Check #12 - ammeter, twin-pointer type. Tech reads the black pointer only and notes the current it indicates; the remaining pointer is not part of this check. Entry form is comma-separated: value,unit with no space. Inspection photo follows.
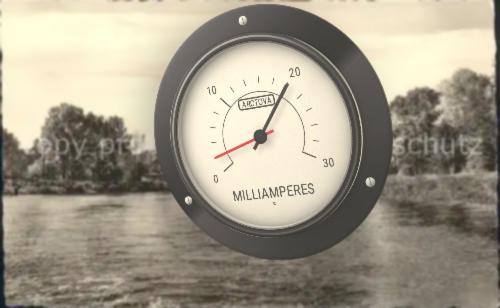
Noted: 20,mA
